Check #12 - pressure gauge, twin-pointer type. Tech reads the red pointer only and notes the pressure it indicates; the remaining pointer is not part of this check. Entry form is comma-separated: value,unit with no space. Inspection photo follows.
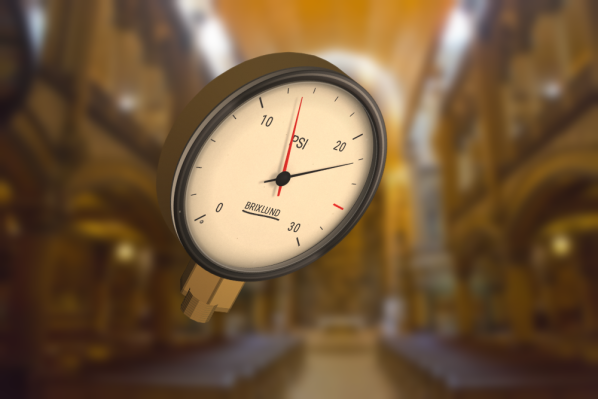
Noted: 13,psi
